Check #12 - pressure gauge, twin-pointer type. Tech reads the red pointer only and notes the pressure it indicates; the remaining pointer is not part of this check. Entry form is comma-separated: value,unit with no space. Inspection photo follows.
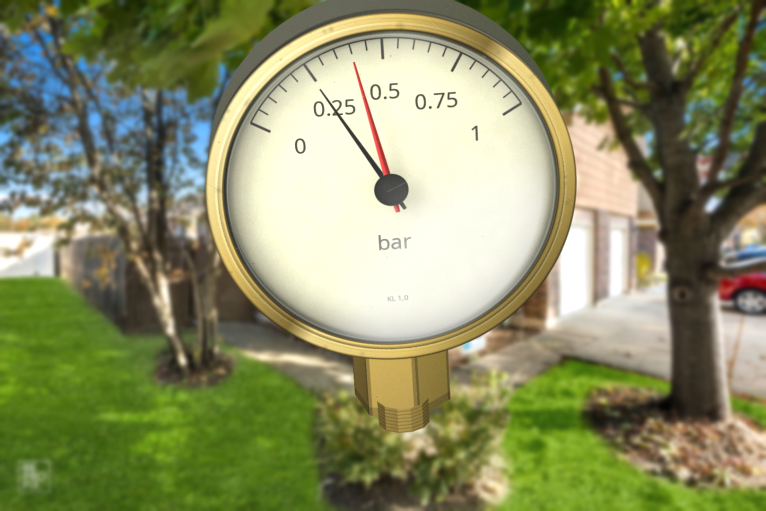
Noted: 0.4,bar
